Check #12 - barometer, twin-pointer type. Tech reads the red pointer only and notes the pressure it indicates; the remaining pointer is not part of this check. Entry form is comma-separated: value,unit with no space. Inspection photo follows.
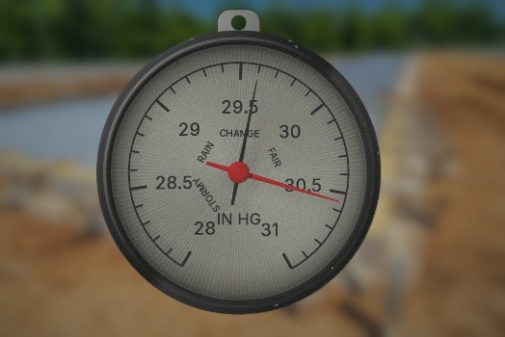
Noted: 30.55,inHg
